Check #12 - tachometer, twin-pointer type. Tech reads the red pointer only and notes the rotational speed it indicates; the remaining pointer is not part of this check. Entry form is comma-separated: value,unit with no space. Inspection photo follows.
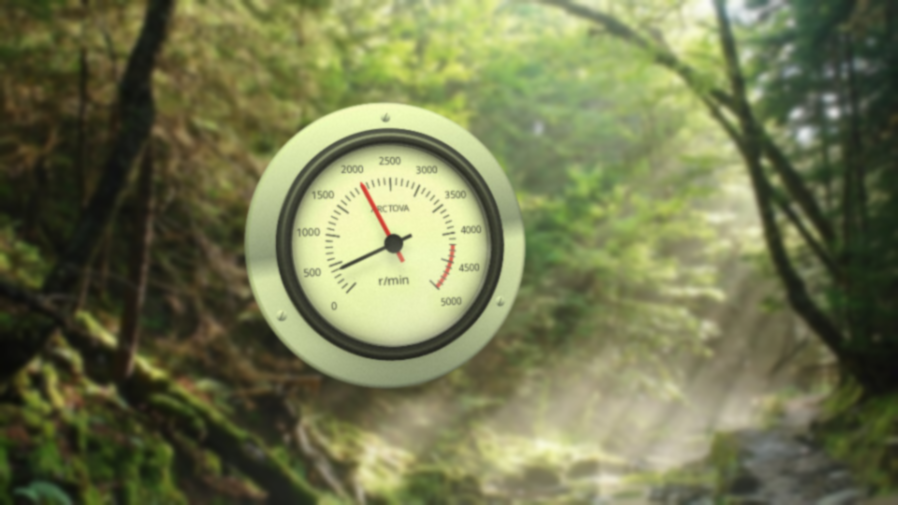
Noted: 2000,rpm
